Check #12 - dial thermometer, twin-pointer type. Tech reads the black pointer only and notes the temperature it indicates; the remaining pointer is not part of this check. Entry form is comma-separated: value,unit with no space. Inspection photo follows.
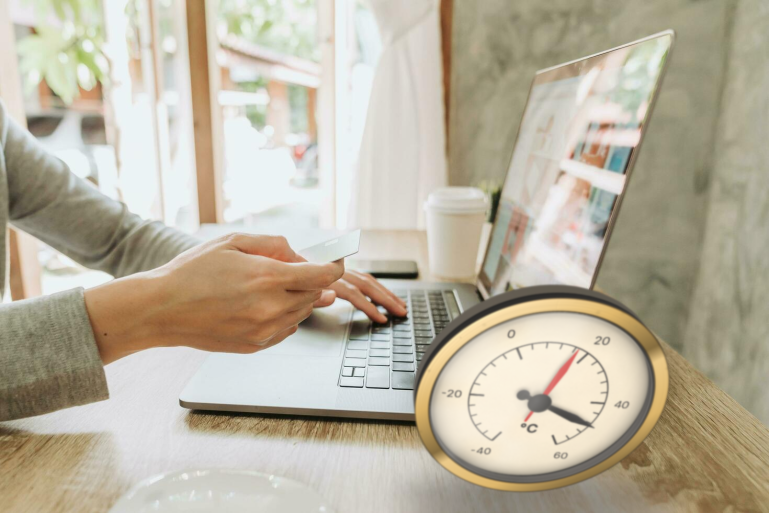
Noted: 48,°C
